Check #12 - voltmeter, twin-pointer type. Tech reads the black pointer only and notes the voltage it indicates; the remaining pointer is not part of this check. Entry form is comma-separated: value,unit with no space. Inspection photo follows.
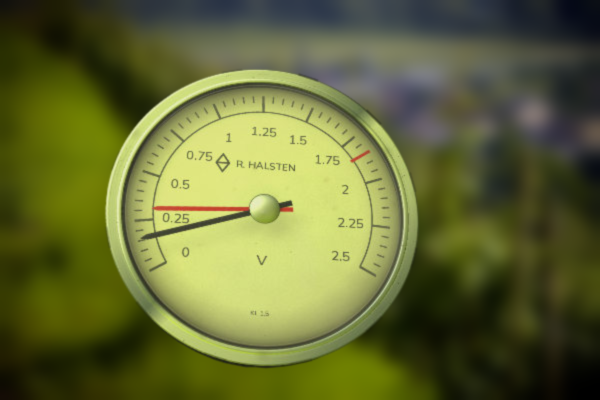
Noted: 0.15,V
